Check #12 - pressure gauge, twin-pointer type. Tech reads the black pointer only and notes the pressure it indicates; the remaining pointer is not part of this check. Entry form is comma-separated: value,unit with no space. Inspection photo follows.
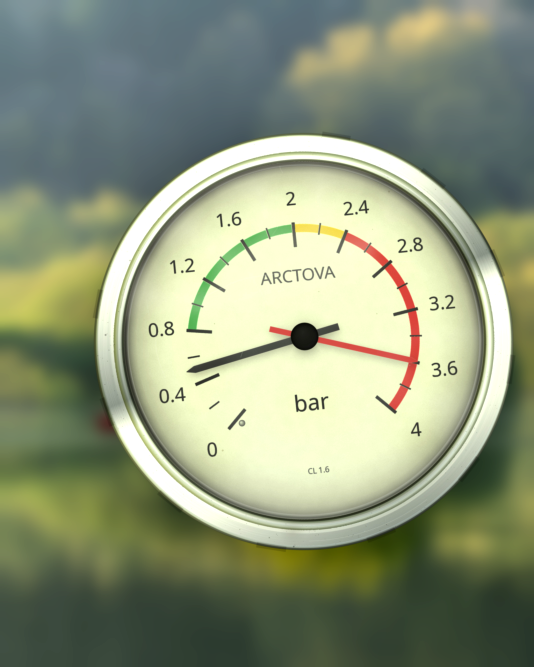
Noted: 0.5,bar
